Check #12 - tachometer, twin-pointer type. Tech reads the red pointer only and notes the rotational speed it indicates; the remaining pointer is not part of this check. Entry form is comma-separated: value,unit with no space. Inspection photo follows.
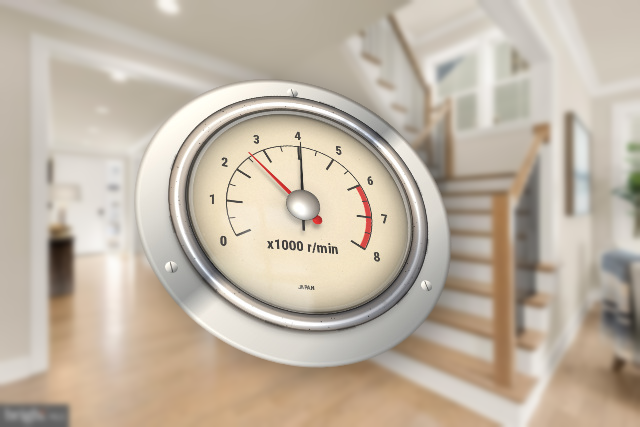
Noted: 2500,rpm
